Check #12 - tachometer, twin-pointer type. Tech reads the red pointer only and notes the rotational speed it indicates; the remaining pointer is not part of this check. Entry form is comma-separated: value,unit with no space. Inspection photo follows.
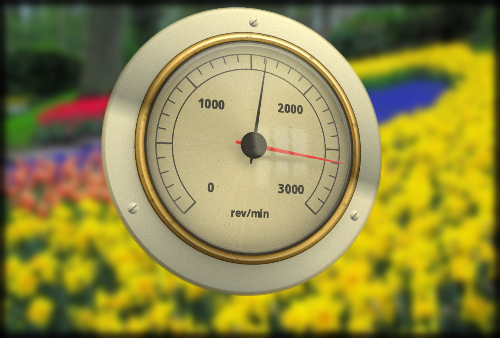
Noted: 2600,rpm
